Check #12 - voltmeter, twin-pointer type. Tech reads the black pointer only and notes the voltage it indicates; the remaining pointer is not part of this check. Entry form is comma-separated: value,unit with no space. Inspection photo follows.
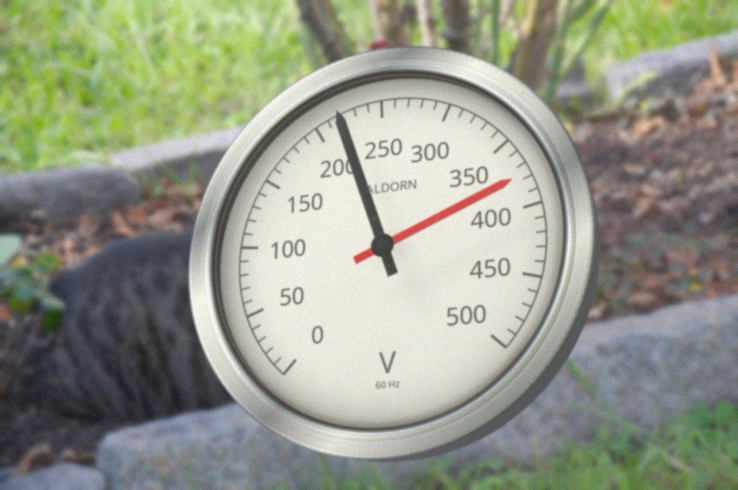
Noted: 220,V
